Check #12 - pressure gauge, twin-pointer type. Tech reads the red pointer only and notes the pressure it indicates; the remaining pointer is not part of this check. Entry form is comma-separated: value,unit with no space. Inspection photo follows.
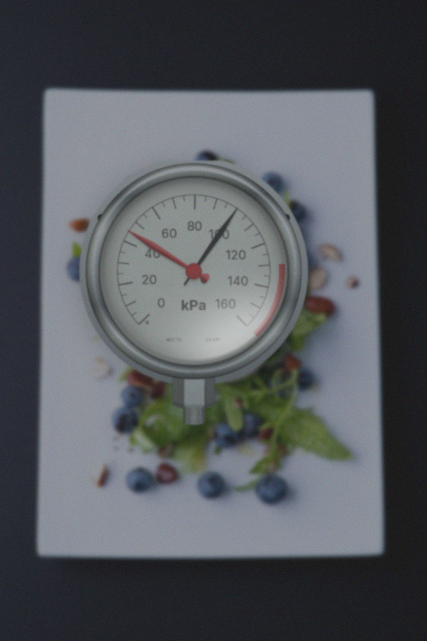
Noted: 45,kPa
